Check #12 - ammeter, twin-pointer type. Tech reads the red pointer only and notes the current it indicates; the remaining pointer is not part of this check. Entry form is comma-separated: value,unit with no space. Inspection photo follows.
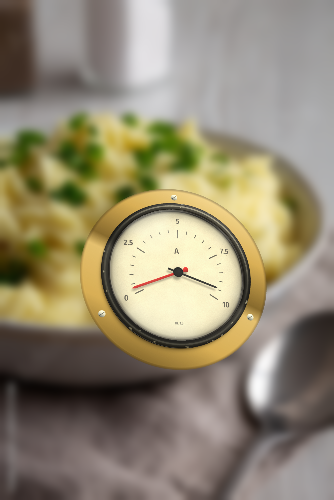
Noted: 0.25,A
